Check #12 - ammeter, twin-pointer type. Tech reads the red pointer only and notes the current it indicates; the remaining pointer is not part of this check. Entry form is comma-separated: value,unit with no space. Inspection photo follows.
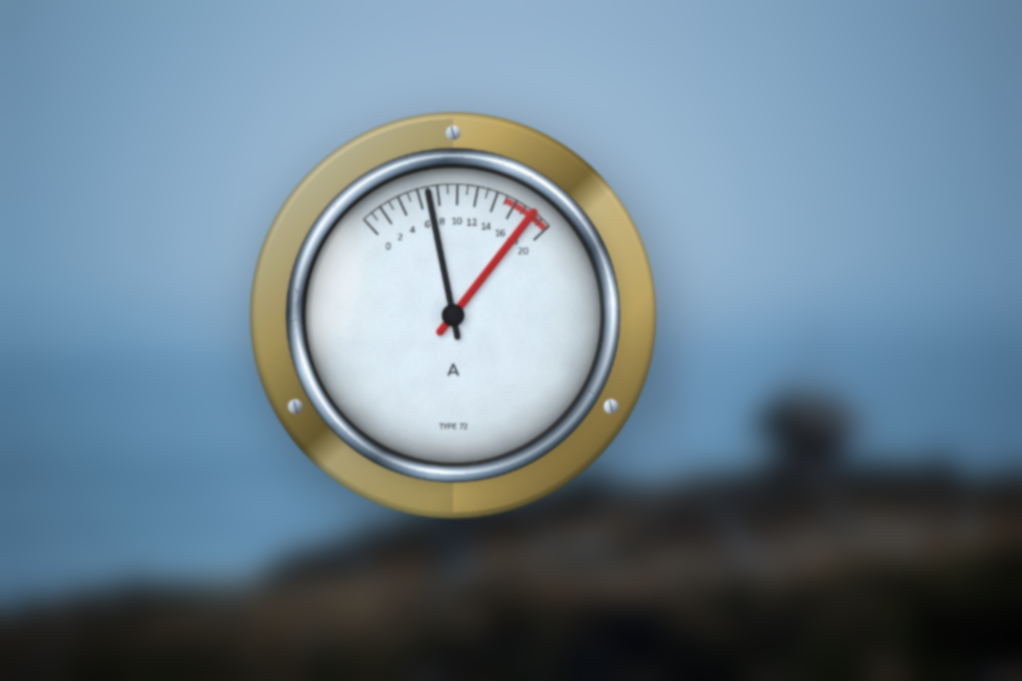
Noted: 18,A
